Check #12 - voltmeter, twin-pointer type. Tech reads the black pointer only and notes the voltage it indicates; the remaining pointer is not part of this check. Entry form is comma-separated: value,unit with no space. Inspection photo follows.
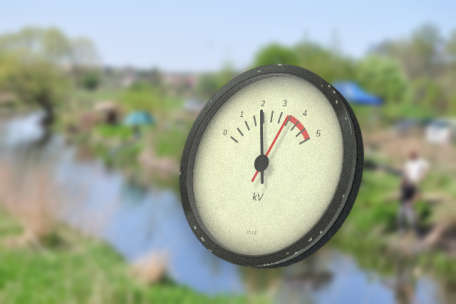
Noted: 2,kV
